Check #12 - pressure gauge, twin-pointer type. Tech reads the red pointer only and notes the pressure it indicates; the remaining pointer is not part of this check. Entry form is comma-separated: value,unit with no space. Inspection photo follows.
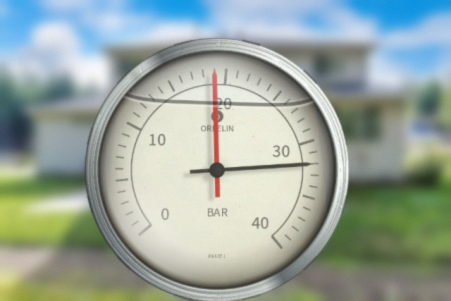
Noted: 19,bar
